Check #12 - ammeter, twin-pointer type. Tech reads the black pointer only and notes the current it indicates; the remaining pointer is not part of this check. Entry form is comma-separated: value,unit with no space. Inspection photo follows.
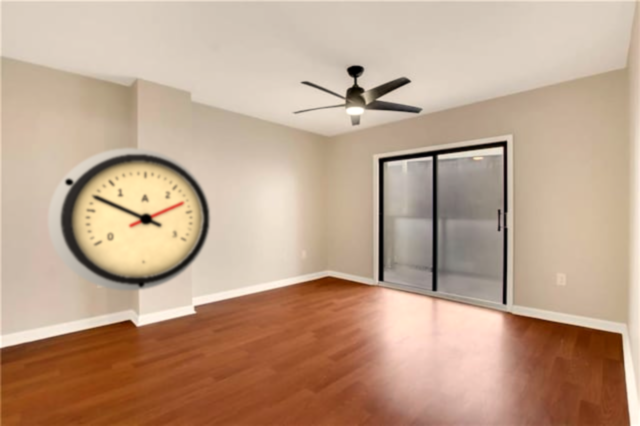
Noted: 0.7,A
